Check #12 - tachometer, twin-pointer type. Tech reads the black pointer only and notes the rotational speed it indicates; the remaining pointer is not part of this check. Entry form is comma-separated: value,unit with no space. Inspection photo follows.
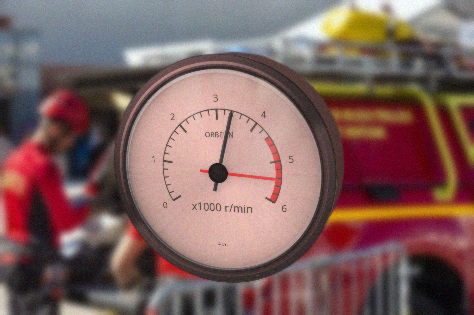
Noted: 3400,rpm
